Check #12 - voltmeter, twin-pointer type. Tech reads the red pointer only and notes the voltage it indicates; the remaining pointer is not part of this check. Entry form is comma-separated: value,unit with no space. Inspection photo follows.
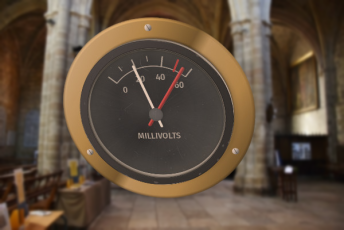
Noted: 55,mV
